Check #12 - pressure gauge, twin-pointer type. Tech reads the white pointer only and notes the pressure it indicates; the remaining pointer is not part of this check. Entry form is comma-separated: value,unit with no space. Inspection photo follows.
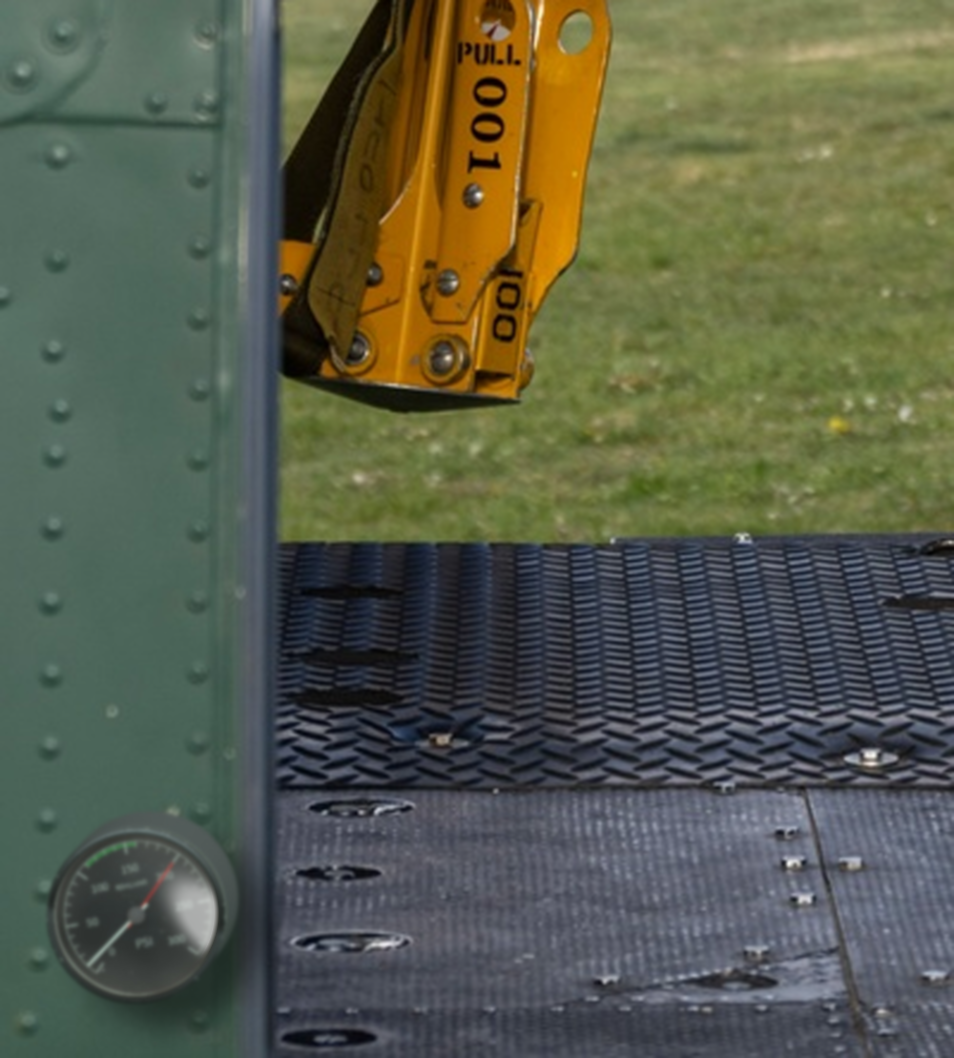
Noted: 10,psi
